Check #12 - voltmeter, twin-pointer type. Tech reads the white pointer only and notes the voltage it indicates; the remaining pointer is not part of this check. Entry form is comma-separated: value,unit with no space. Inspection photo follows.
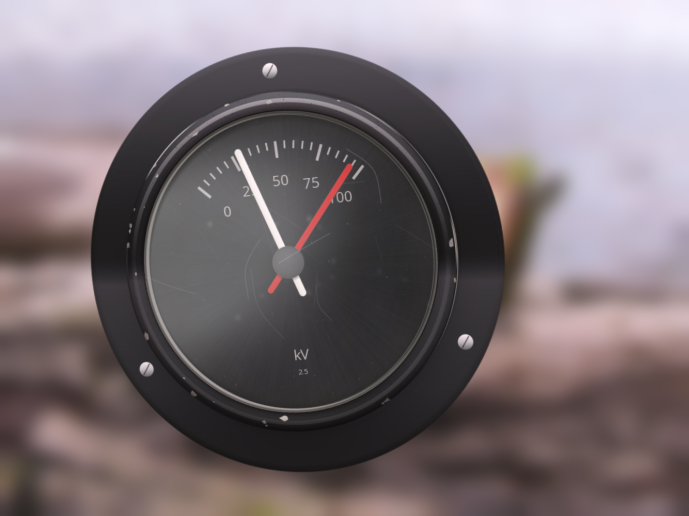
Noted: 30,kV
